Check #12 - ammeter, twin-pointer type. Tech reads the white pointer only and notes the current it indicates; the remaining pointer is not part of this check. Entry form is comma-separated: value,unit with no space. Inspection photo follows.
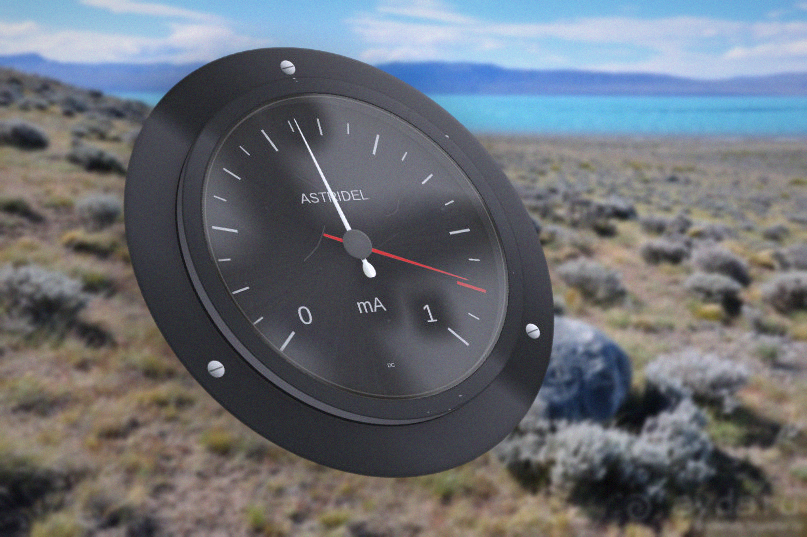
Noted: 0.45,mA
